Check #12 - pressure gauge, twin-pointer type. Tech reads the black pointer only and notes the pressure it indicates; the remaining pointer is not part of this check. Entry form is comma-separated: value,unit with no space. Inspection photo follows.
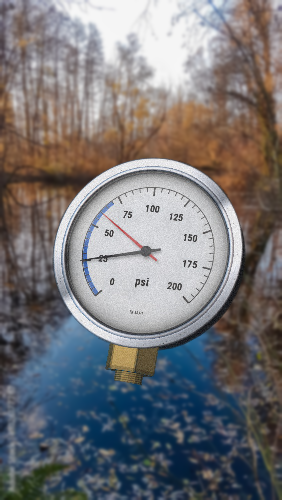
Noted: 25,psi
